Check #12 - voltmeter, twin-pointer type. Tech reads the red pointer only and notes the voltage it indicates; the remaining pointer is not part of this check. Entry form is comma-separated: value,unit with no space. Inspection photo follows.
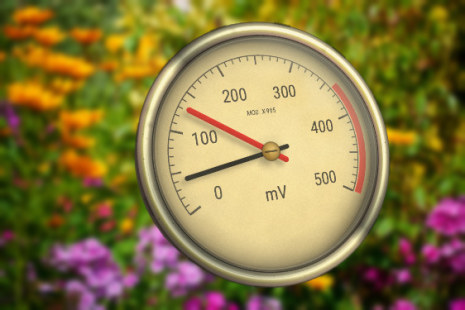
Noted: 130,mV
